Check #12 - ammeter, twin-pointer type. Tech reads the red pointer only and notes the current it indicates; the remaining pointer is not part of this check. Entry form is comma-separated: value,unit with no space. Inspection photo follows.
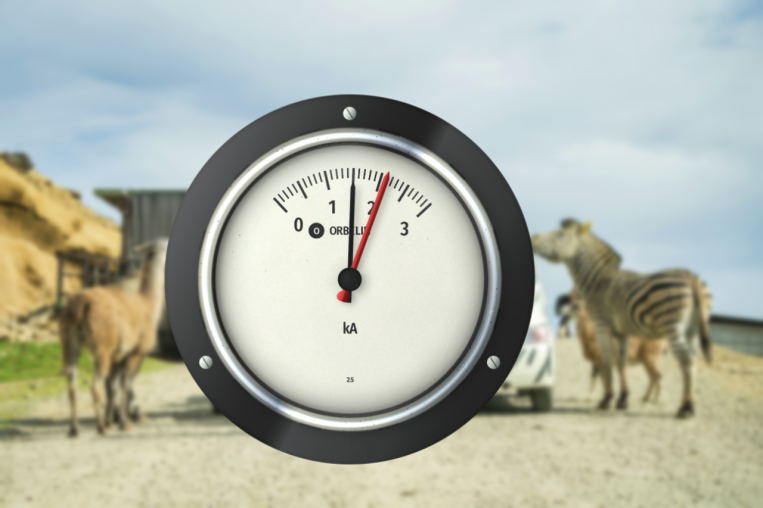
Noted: 2.1,kA
